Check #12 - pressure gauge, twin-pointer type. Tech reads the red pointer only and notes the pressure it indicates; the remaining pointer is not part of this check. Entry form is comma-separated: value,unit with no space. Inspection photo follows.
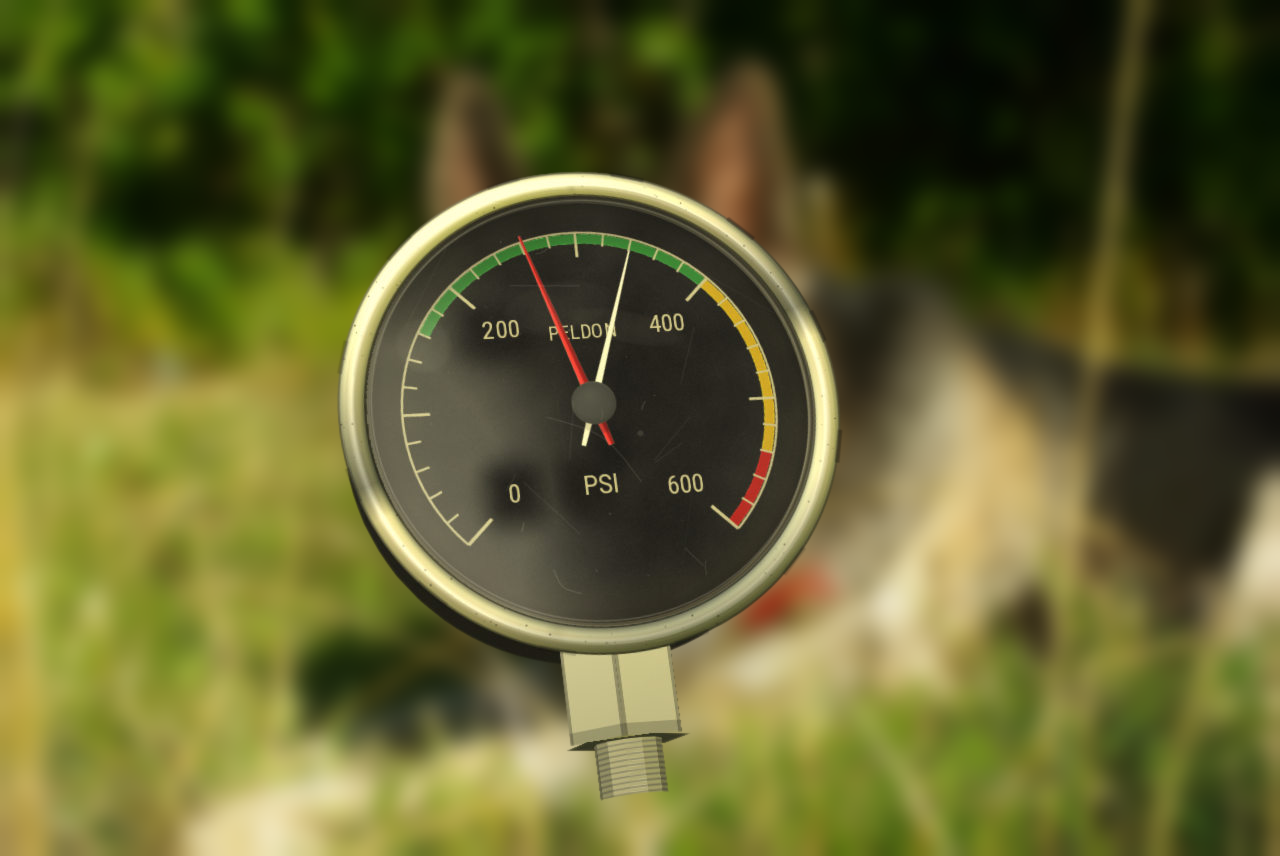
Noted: 260,psi
